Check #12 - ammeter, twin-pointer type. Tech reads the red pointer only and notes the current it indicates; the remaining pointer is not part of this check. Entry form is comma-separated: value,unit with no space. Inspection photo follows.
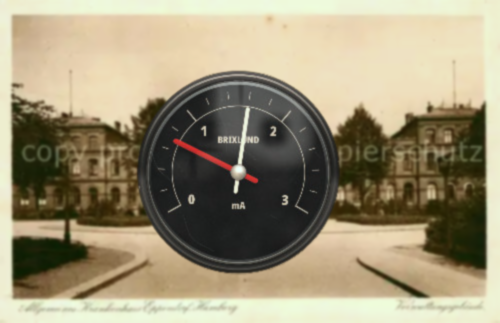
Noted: 0.7,mA
